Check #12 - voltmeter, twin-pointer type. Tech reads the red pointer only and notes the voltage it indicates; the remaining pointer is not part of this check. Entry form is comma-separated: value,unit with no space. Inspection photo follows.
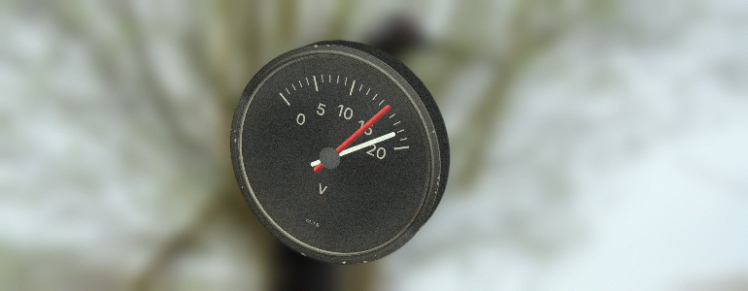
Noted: 15,V
